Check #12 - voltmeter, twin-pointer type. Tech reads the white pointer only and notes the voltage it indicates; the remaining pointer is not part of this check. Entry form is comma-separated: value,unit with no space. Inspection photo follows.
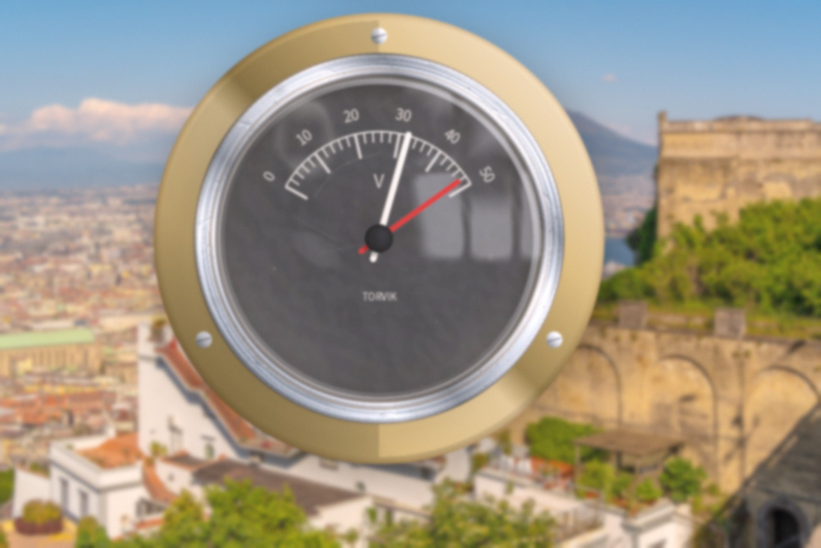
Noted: 32,V
